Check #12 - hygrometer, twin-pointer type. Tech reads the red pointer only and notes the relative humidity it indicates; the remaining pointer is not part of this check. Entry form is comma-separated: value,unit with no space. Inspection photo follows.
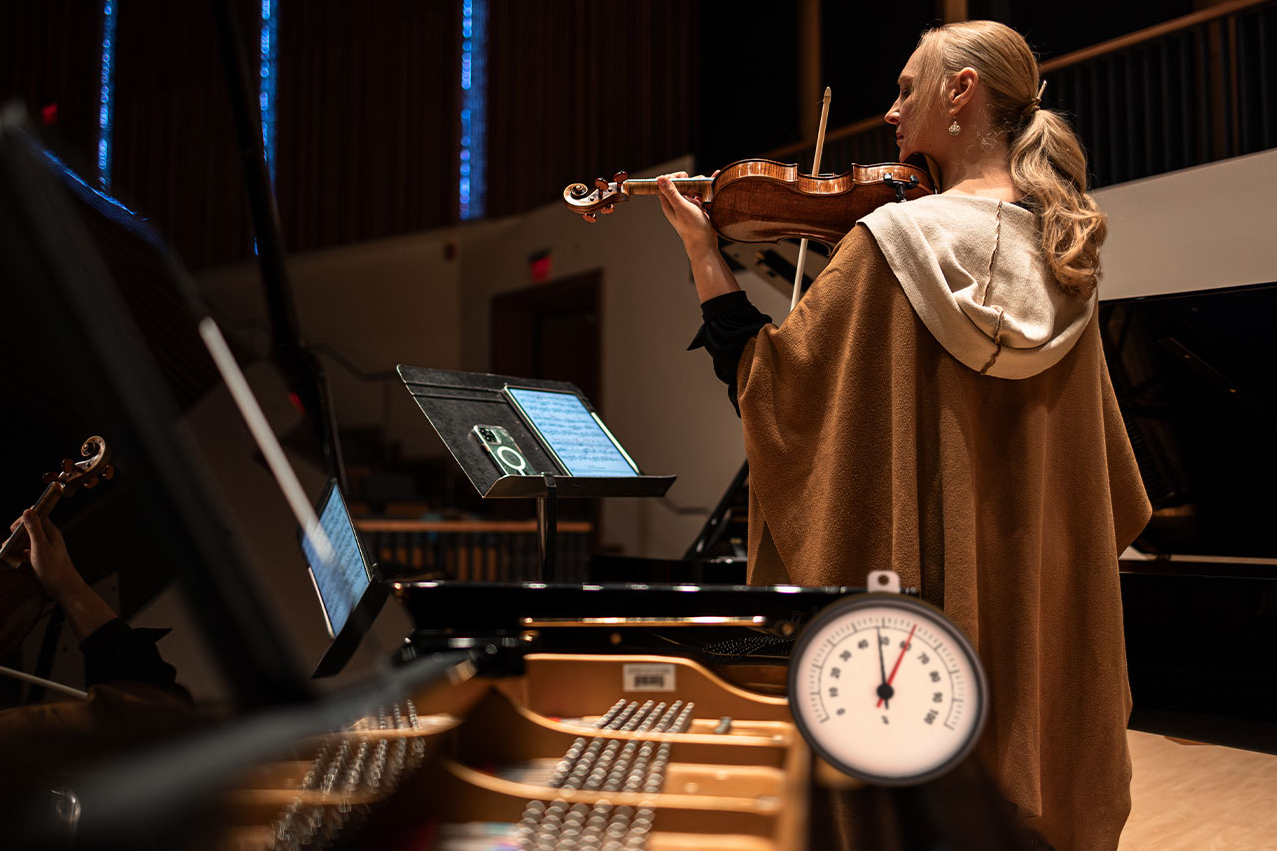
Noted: 60,%
